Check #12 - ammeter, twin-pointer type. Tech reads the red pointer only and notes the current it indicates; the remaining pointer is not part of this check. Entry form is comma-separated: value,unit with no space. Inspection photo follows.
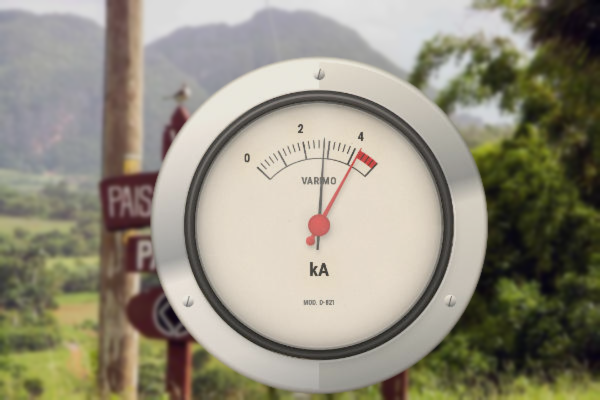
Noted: 4.2,kA
